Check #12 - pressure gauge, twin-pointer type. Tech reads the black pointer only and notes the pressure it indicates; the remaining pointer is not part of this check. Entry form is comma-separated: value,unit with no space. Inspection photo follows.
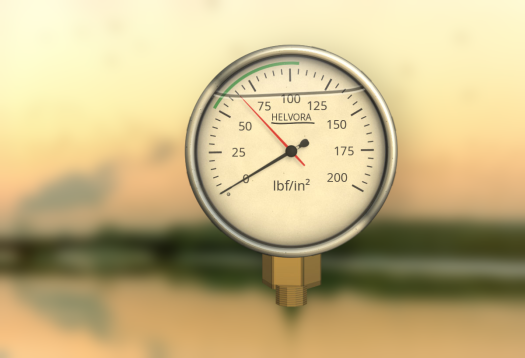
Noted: 0,psi
